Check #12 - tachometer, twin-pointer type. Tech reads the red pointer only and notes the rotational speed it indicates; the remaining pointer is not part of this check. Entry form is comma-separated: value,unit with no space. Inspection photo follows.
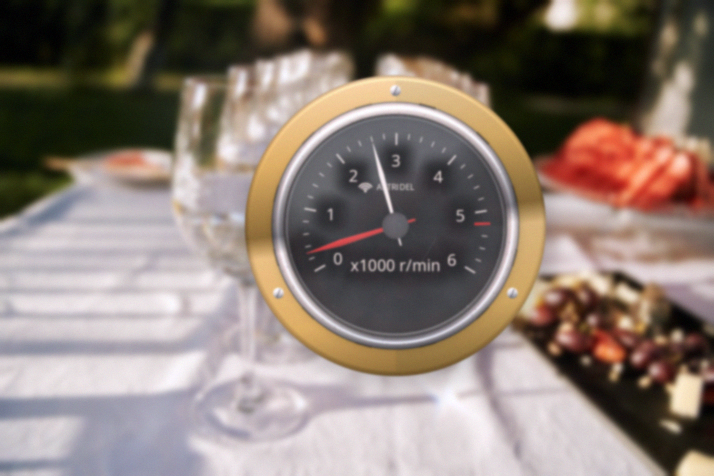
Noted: 300,rpm
